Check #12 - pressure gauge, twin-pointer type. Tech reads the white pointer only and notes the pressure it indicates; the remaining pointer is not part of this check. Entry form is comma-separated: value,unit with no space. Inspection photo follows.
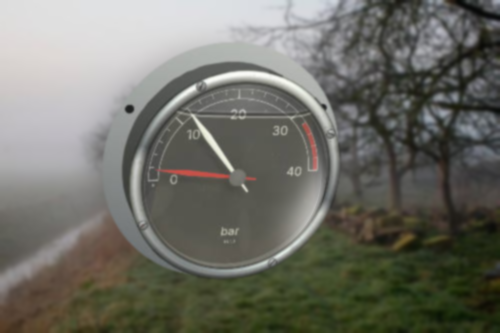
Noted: 12,bar
